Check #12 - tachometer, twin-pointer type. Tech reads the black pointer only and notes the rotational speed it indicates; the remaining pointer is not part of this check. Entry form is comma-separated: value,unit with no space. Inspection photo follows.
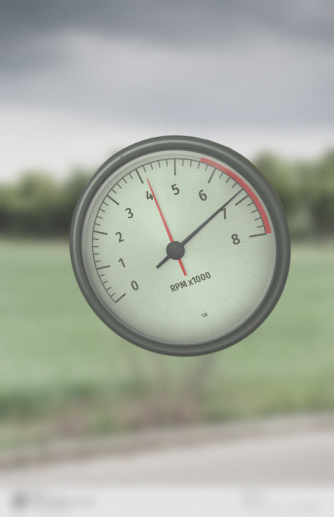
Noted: 6800,rpm
